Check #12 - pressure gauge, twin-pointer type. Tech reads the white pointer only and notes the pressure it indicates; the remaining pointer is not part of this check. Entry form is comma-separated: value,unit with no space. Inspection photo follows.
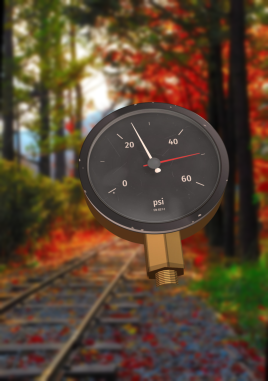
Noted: 25,psi
